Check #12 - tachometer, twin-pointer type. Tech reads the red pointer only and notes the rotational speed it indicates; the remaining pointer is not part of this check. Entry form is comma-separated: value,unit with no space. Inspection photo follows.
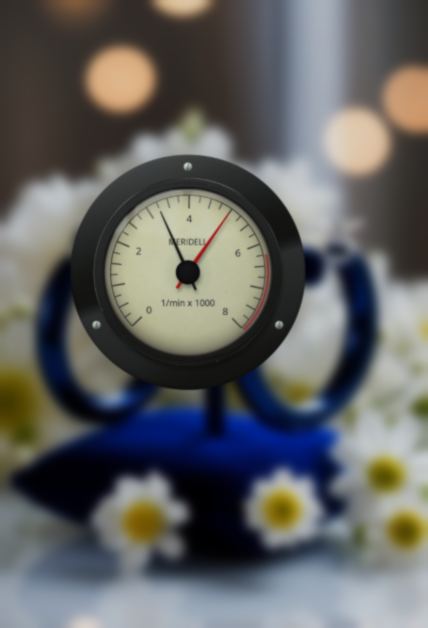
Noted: 5000,rpm
